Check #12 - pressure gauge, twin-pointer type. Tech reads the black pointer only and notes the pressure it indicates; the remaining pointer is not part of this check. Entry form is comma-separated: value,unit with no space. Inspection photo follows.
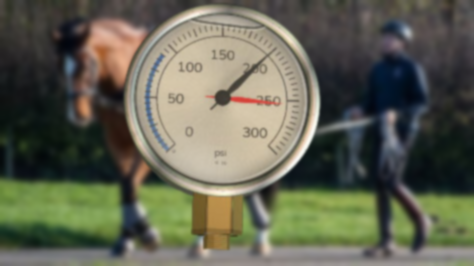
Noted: 200,psi
